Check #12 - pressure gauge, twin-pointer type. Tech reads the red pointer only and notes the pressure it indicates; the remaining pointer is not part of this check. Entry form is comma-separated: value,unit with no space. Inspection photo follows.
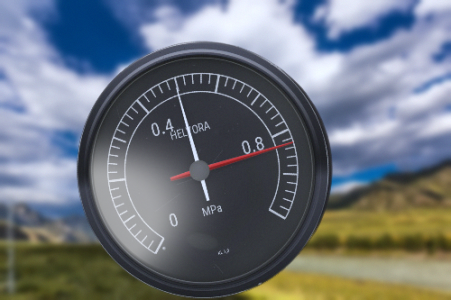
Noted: 0.83,MPa
